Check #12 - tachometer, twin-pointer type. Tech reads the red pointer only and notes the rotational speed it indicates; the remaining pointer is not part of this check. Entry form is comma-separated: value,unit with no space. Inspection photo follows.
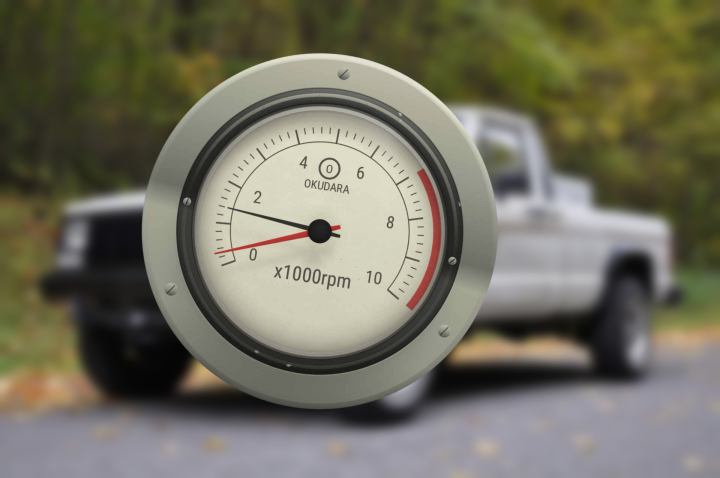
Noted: 300,rpm
